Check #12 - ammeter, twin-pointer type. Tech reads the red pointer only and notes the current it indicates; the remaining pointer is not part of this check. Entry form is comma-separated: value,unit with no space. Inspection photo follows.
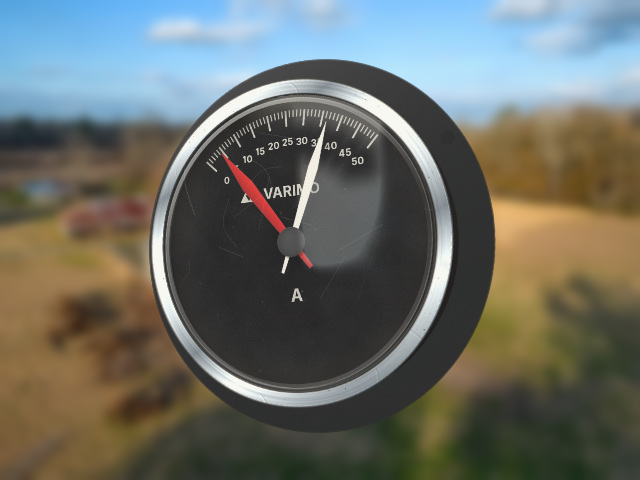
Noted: 5,A
